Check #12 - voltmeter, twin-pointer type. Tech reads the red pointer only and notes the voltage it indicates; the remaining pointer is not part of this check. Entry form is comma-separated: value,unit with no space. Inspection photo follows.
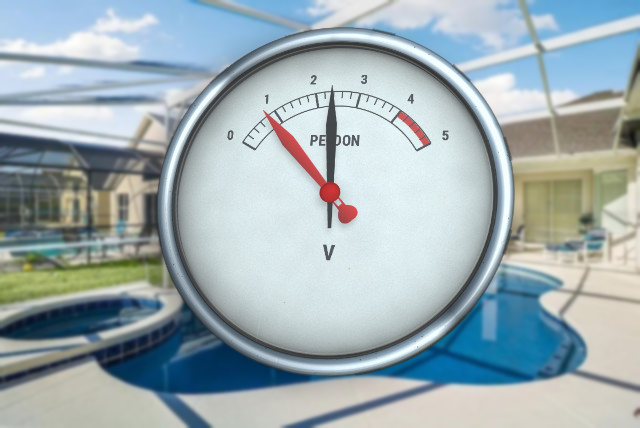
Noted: 0.8,V
